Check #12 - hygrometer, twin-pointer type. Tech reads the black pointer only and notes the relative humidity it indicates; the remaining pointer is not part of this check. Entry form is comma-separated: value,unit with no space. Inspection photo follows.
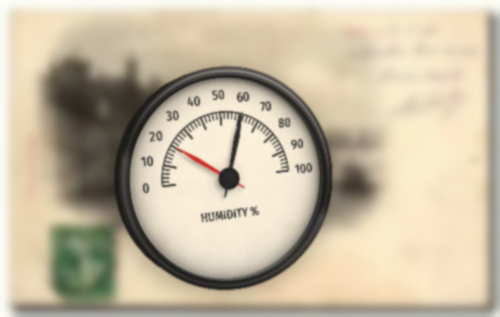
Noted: 60,%
